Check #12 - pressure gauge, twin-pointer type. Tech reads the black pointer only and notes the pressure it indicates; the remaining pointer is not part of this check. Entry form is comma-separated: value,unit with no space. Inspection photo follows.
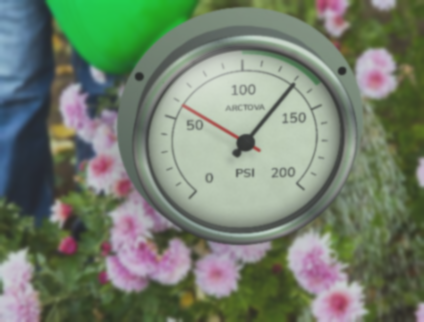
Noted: 130,psi
